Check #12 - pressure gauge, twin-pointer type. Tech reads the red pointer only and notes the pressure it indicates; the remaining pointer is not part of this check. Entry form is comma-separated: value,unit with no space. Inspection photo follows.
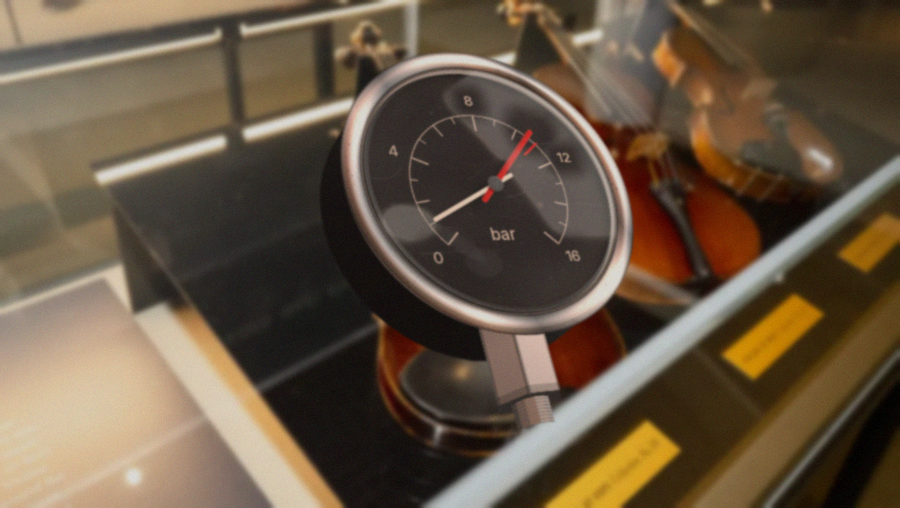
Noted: 10.5,bar
